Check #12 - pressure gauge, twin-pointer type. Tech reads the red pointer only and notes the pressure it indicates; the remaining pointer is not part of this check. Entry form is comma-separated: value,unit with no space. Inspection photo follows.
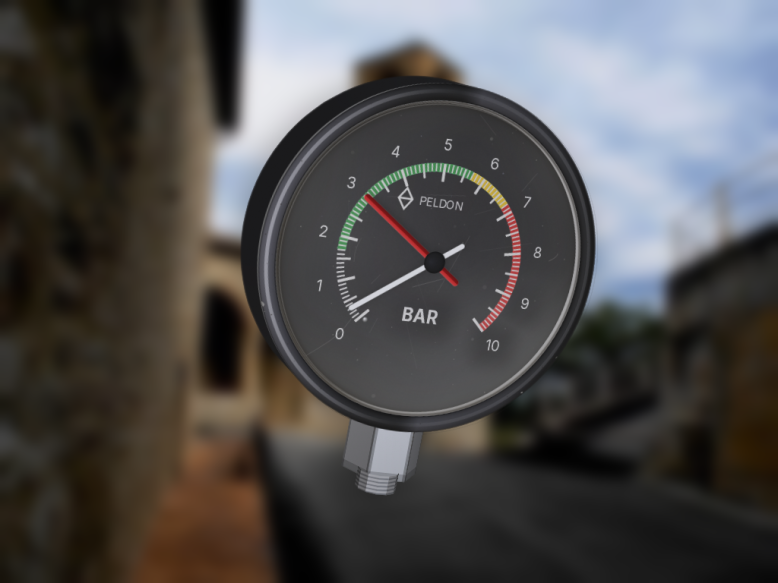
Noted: 3,bar
